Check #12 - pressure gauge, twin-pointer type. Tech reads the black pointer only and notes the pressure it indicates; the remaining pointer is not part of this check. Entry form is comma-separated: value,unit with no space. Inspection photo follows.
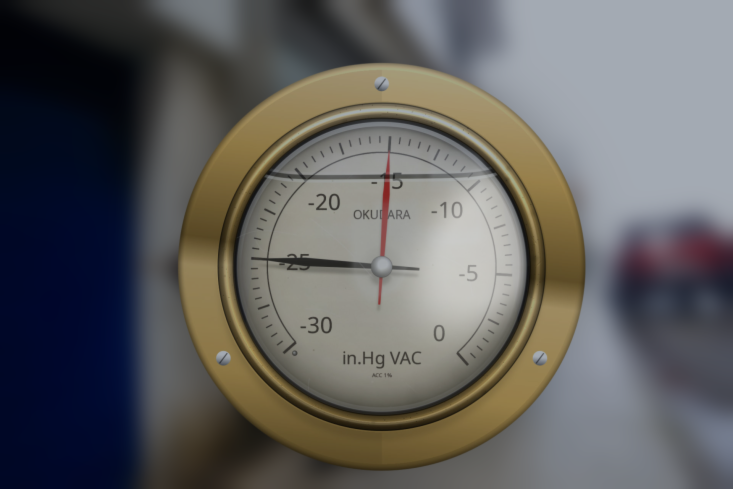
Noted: -25,inHg
